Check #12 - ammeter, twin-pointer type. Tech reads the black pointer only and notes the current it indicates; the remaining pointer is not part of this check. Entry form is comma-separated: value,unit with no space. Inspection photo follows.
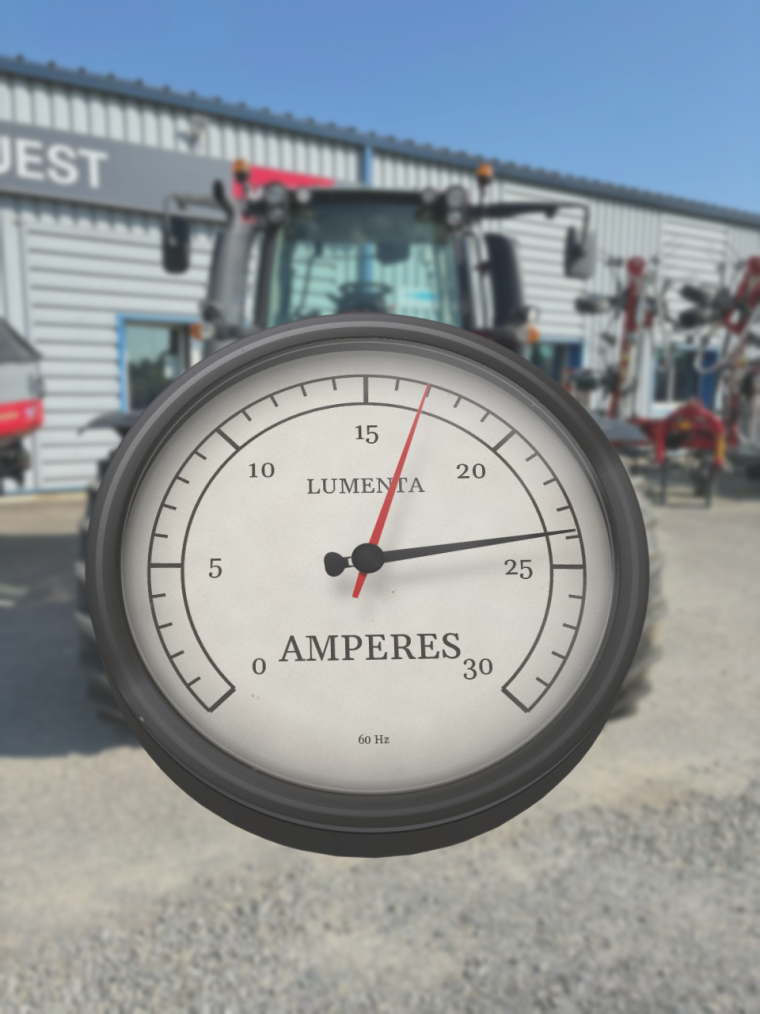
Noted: 24,A
